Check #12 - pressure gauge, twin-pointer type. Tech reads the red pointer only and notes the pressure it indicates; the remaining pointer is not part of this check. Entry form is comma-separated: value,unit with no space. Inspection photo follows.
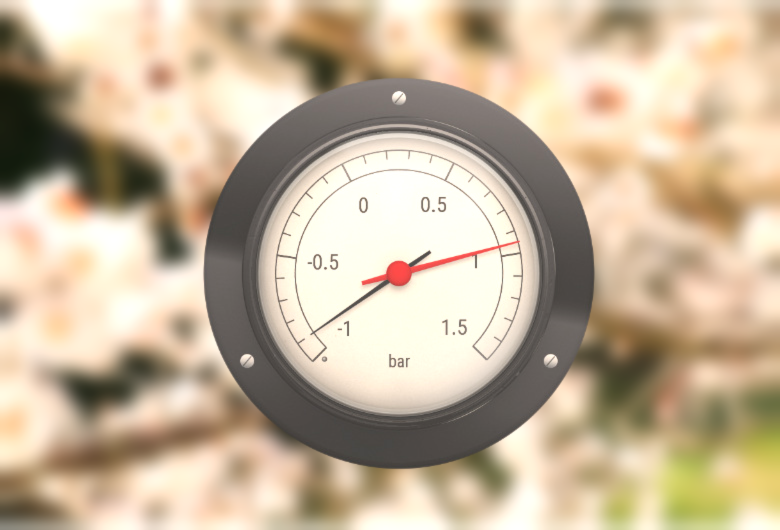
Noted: 0.95,bar
